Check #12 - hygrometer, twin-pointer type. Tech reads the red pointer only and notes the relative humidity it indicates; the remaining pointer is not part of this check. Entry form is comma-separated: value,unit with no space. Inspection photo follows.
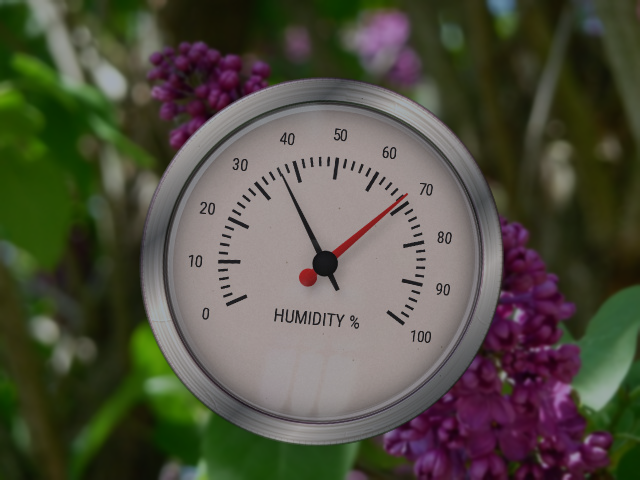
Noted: 68,%
